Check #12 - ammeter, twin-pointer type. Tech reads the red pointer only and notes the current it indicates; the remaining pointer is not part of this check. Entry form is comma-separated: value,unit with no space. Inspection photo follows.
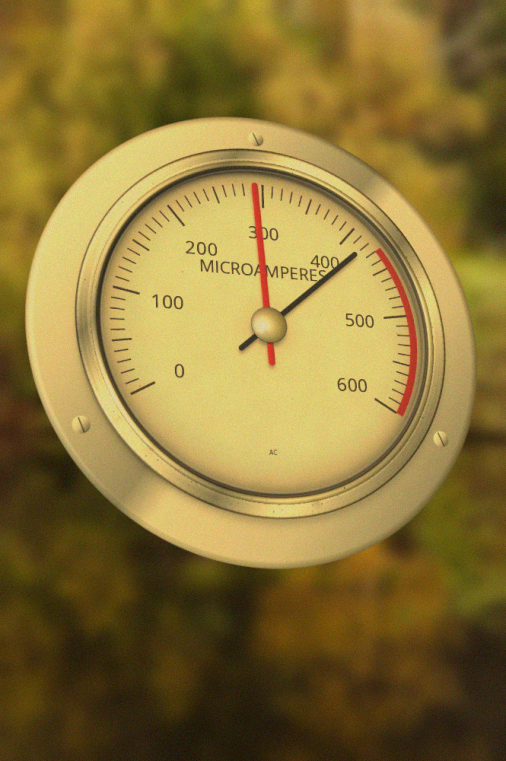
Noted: 290,µA
